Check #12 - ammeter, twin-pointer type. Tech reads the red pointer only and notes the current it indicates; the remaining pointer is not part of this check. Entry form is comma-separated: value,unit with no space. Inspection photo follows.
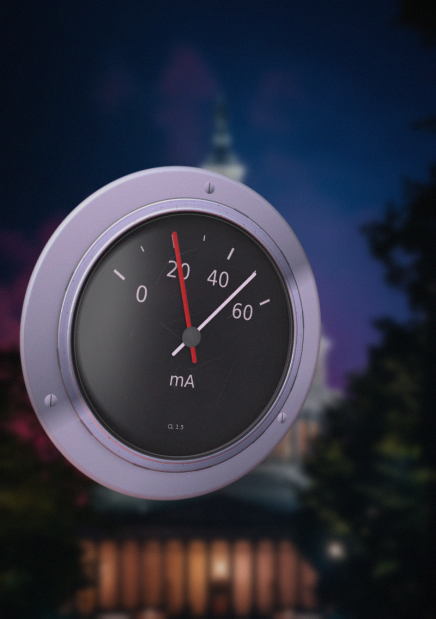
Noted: 20,mA
